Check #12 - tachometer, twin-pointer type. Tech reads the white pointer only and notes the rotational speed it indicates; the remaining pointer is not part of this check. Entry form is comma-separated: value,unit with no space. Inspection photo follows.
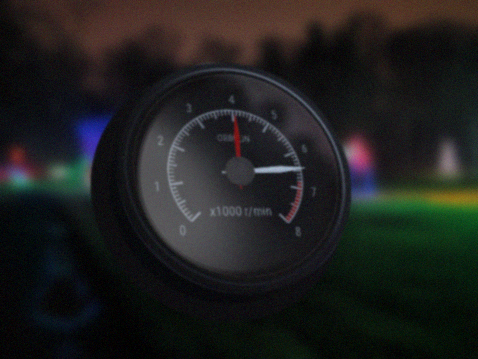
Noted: 6500,rpm
